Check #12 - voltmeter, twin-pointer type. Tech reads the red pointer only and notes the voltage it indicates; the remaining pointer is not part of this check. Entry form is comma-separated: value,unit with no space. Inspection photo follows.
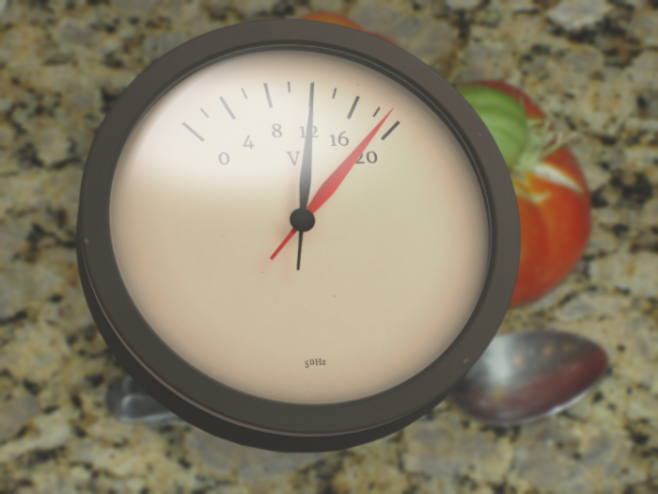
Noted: 19,V
